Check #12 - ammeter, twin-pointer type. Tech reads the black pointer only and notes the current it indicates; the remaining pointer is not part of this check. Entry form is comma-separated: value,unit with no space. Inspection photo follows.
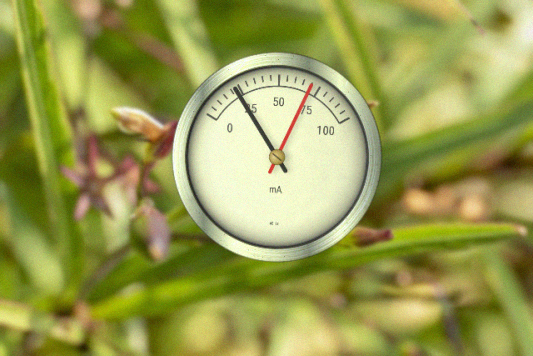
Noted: 22.5,mA
